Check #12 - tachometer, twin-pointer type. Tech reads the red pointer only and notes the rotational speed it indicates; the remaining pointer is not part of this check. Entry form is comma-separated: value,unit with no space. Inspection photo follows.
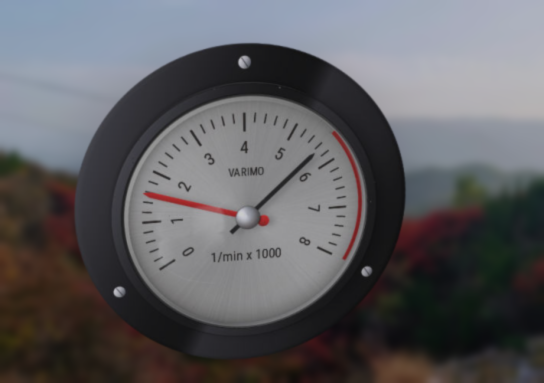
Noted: 1600,rpm
